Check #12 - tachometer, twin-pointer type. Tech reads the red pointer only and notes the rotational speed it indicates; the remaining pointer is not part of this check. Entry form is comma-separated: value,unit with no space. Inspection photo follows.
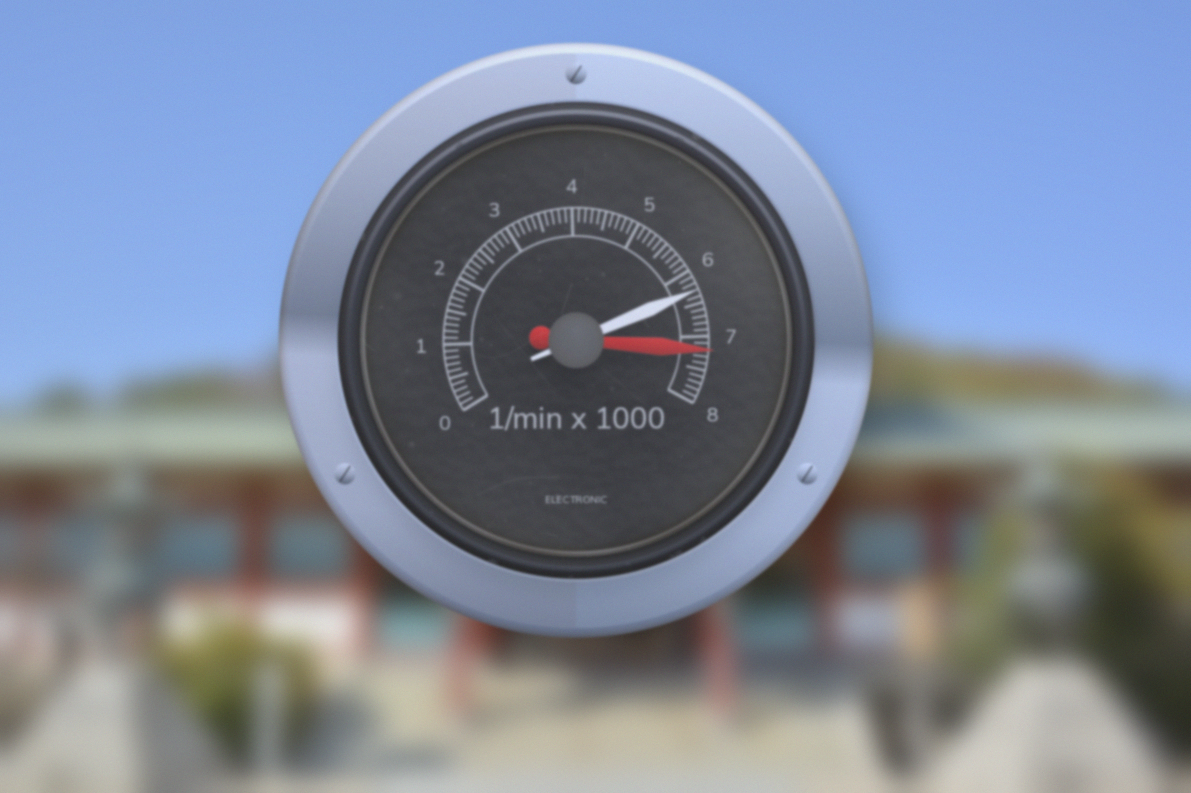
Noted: 7200,rpm
